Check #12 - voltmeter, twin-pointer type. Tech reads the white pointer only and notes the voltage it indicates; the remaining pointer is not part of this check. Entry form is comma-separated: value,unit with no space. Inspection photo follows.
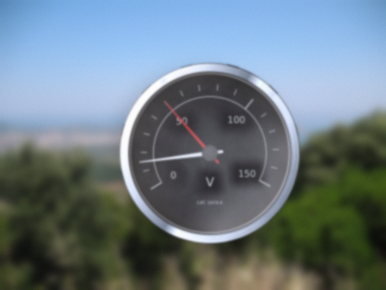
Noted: 15,V
